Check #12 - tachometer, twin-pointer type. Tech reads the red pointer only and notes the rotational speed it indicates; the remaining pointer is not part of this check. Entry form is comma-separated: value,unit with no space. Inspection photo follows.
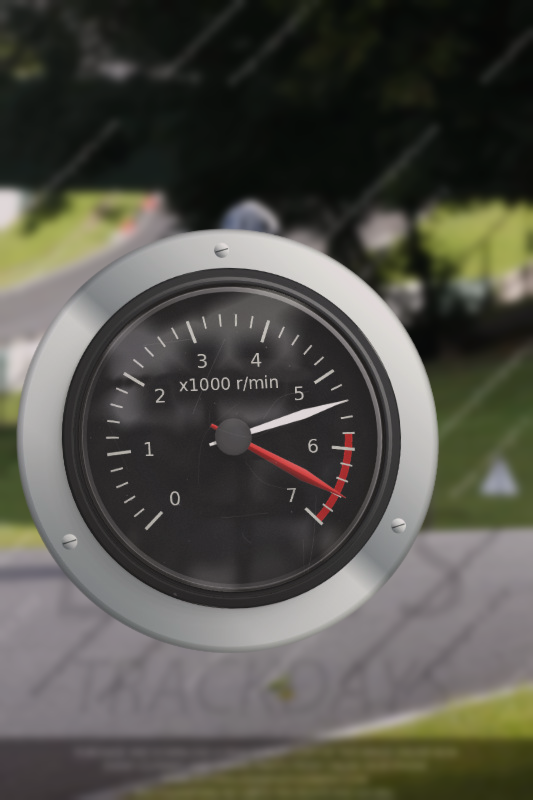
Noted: 6600,rpm
